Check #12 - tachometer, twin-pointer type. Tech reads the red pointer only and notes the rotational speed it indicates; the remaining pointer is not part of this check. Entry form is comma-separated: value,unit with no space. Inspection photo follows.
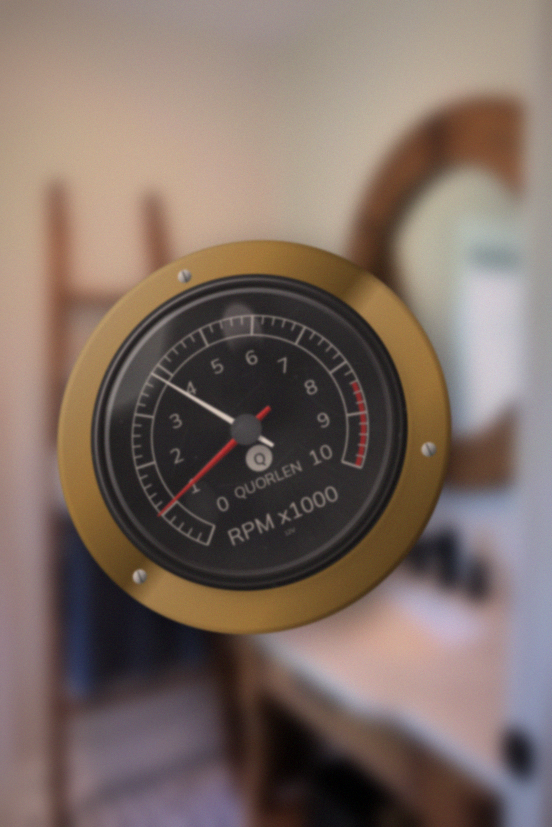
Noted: 1000,rpm
